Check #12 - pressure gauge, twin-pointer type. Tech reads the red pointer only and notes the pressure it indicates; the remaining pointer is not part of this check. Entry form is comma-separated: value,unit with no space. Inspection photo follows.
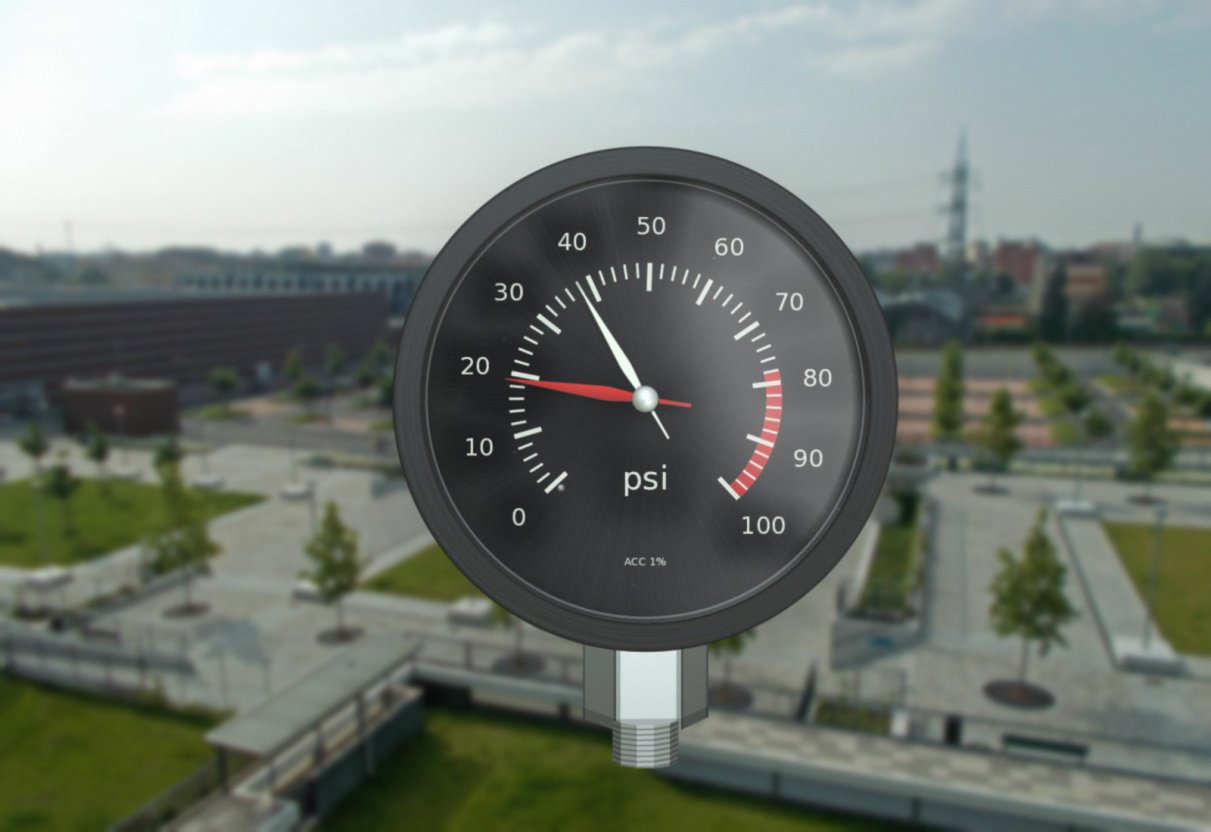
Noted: 19,psi
